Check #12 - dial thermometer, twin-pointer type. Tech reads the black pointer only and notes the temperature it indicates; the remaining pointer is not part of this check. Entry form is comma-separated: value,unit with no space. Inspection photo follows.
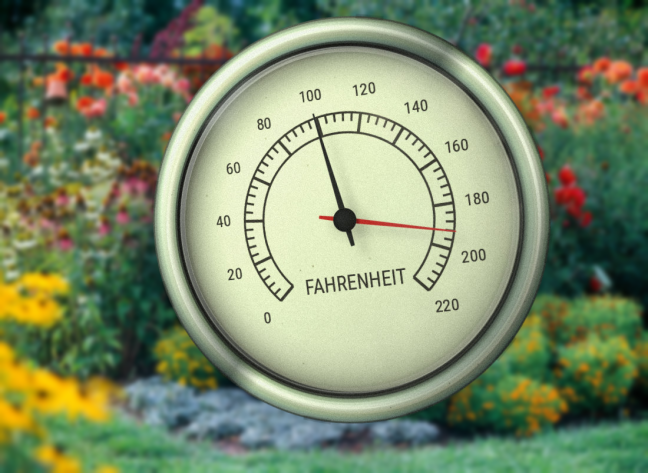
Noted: 100,°F
